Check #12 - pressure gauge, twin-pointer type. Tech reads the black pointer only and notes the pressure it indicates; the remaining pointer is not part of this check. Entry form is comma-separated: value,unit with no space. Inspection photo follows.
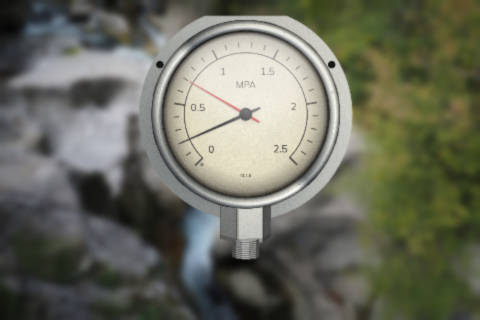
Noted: 0.2,MPa
